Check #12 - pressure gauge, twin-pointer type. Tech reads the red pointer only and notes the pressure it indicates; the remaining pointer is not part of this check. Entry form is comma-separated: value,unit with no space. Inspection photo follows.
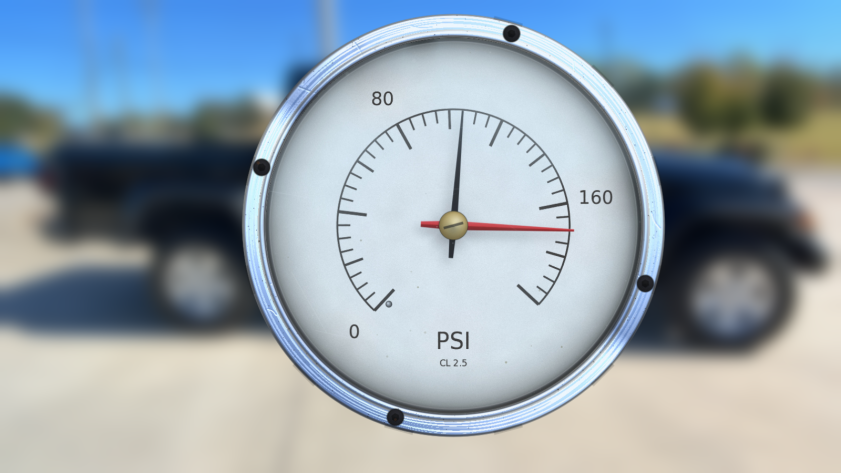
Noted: 170,psi
